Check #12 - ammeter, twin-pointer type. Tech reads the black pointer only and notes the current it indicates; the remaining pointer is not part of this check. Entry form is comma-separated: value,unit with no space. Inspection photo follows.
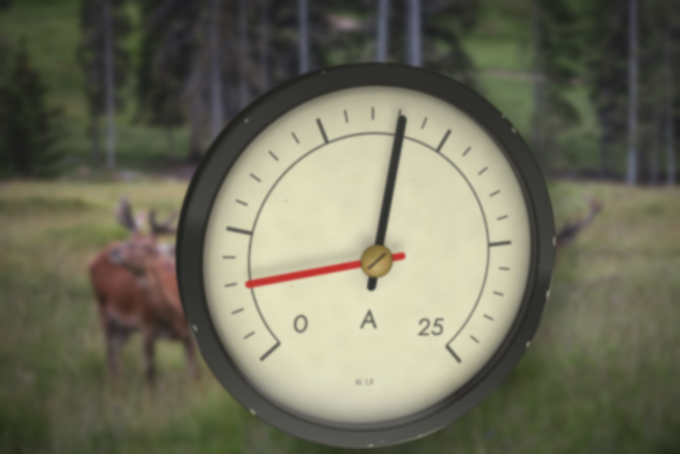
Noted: 13,A
